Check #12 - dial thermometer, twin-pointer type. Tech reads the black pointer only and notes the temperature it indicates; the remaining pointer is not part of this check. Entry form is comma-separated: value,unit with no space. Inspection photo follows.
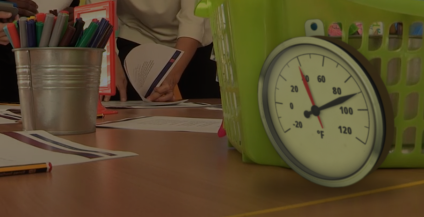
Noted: 90,°F
